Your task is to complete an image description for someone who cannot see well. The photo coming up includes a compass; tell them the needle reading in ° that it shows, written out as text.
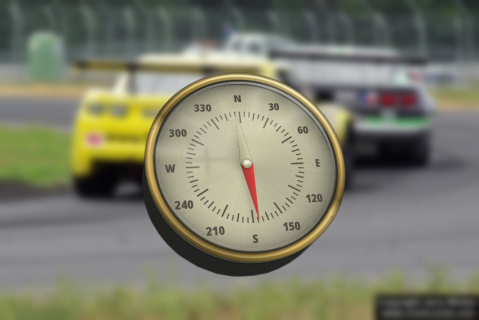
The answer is 175 °
